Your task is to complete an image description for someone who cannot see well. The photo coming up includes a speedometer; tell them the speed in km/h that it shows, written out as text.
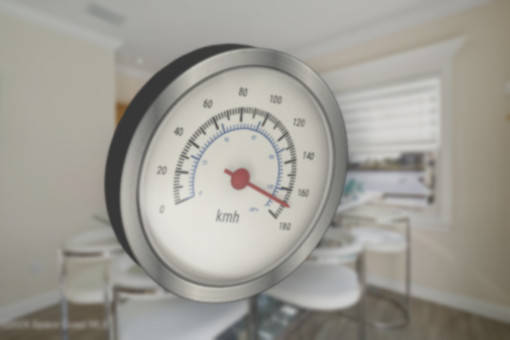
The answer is 170 km/h
